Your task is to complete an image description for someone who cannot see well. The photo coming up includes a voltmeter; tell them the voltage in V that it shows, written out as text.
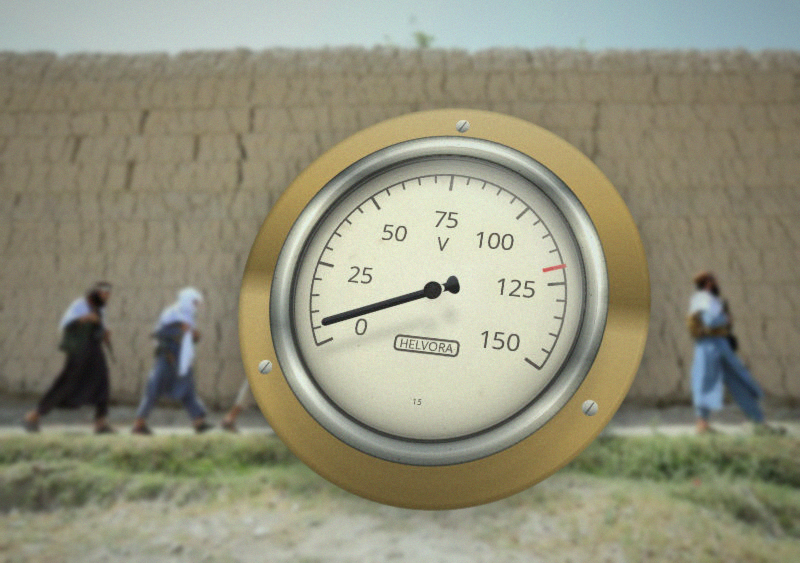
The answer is 5 V
